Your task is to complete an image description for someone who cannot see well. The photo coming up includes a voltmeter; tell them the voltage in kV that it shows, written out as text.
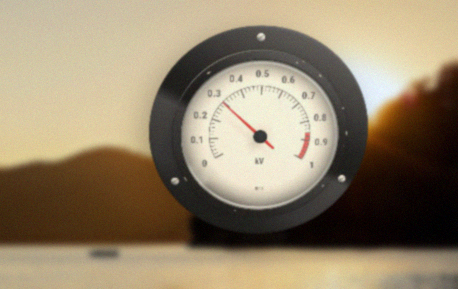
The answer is 0.3 kV
